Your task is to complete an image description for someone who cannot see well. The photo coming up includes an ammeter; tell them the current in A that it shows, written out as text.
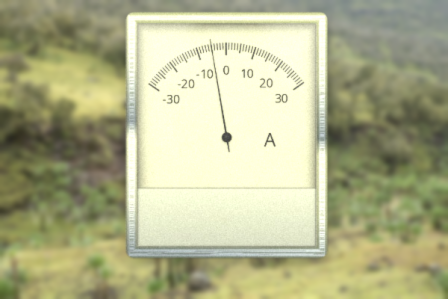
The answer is -5 A
